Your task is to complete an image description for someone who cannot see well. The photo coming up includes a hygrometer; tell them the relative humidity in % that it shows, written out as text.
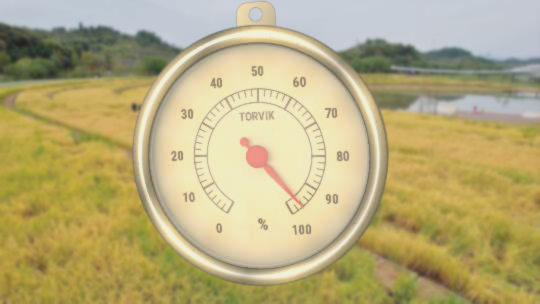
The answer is 96 %
